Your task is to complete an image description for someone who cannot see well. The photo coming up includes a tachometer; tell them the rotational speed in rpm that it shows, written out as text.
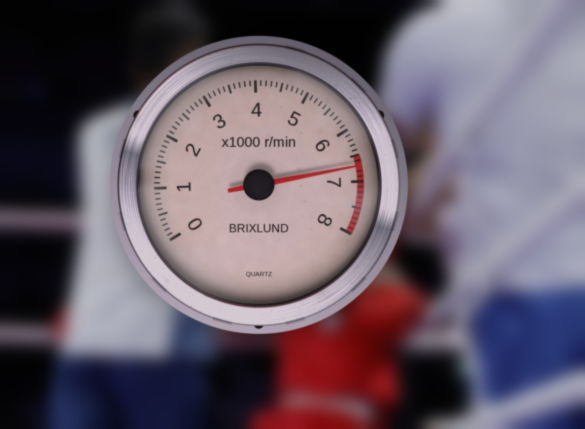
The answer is 6700 rpm
